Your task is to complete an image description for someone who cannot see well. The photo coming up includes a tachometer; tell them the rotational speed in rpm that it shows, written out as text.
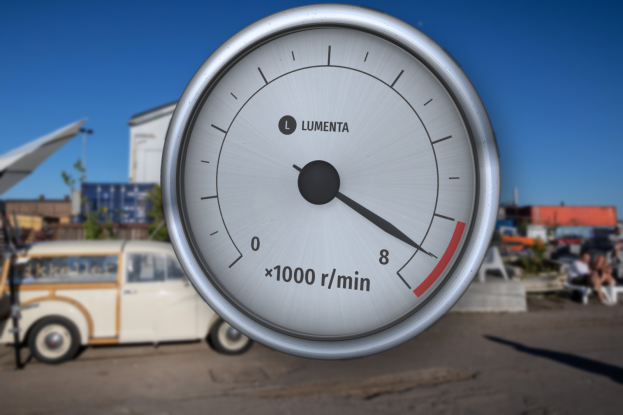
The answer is 7500 rpm
